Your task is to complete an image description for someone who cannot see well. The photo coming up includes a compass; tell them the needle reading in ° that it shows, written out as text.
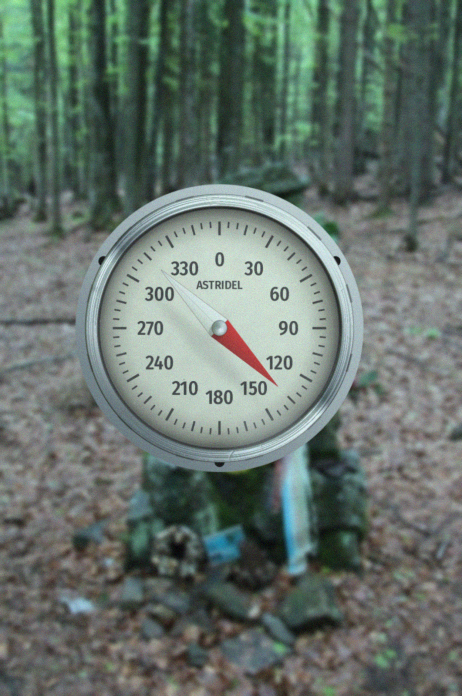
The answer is 135 °
